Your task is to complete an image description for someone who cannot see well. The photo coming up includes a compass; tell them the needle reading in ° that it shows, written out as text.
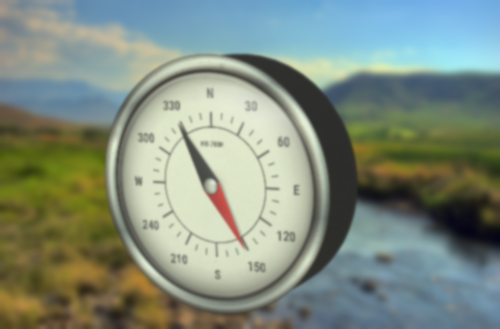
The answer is 150 °
